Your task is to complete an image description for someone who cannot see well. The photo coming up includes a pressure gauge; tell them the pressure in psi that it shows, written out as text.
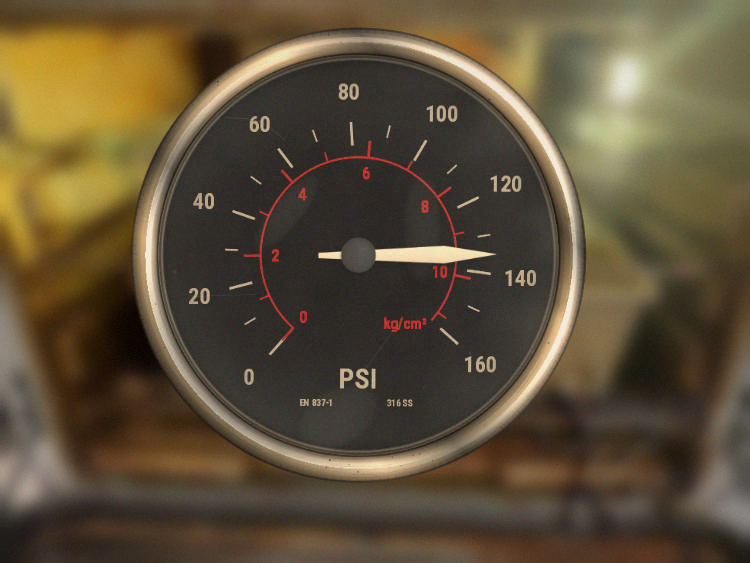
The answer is 135 psi
